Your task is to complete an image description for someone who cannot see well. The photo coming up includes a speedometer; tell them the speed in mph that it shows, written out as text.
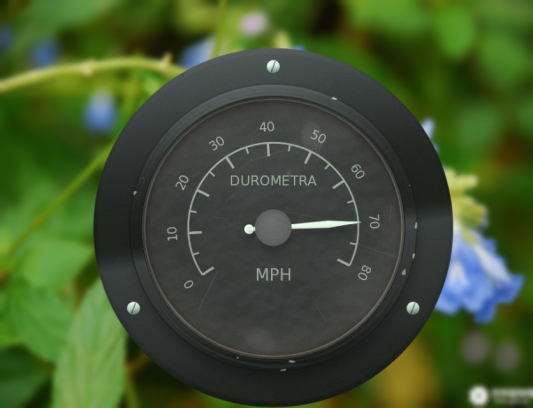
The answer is 70 mph
